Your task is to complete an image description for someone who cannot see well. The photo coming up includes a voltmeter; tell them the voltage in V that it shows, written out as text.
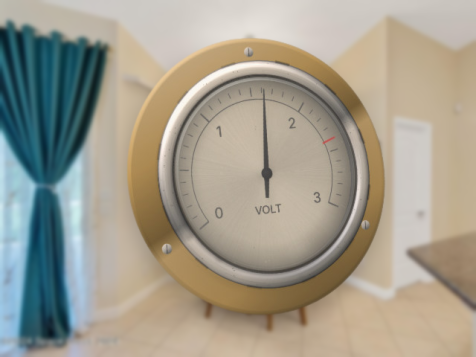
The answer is 1.6 V
